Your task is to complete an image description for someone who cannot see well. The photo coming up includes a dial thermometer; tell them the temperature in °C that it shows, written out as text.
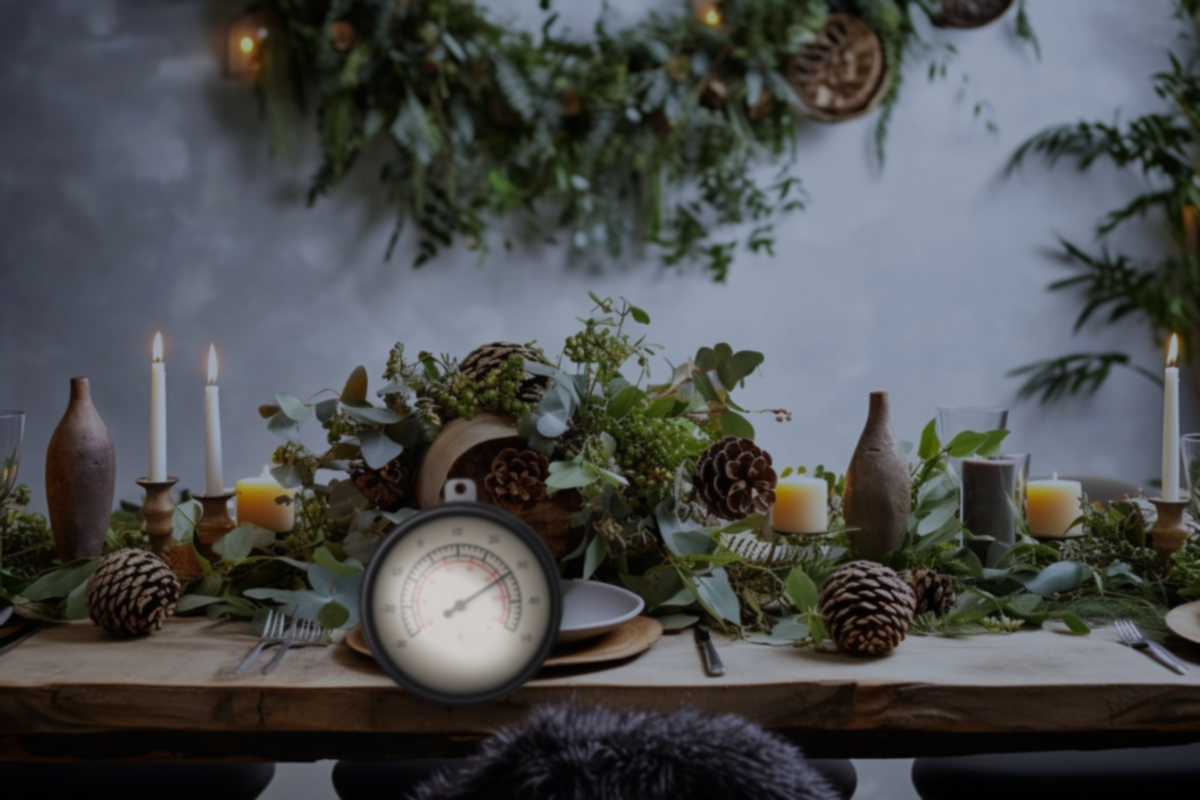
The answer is 30 °C
